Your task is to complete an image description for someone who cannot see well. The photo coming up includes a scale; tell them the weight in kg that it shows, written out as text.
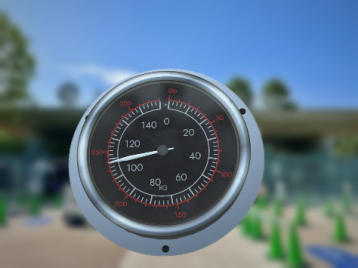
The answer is 108 kg
